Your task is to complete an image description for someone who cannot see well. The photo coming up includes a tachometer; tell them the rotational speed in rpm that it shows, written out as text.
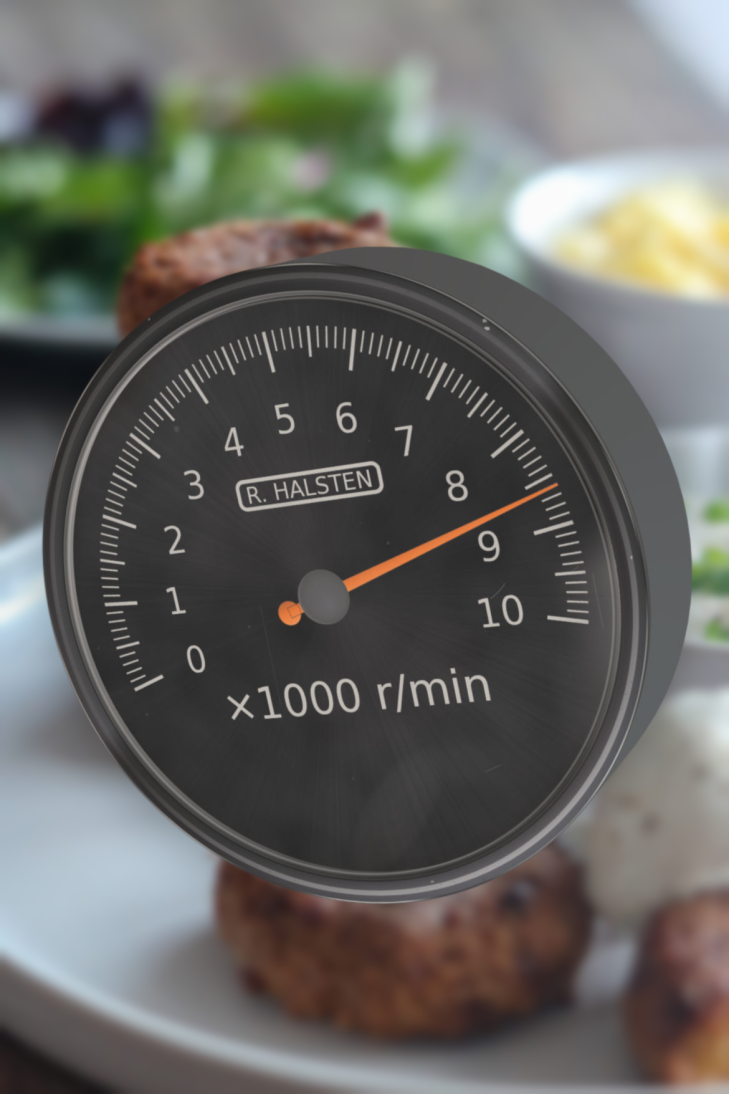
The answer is 8600 rpm
